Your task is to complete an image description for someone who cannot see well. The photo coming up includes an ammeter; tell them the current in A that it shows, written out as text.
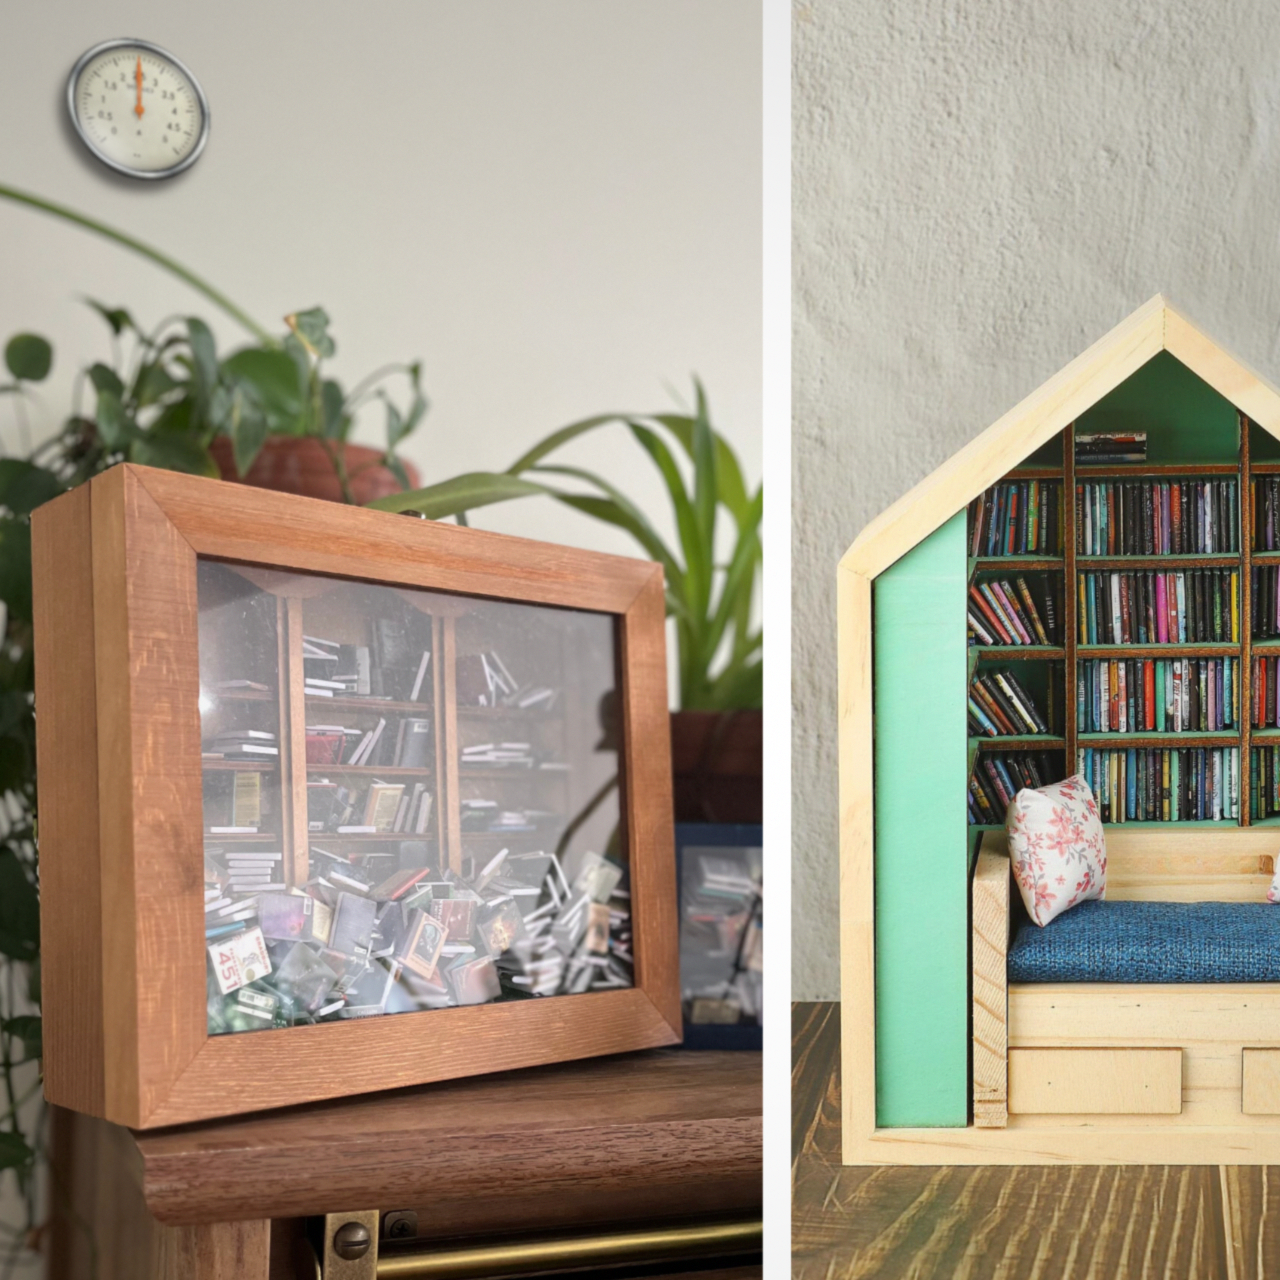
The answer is 2.5 A
